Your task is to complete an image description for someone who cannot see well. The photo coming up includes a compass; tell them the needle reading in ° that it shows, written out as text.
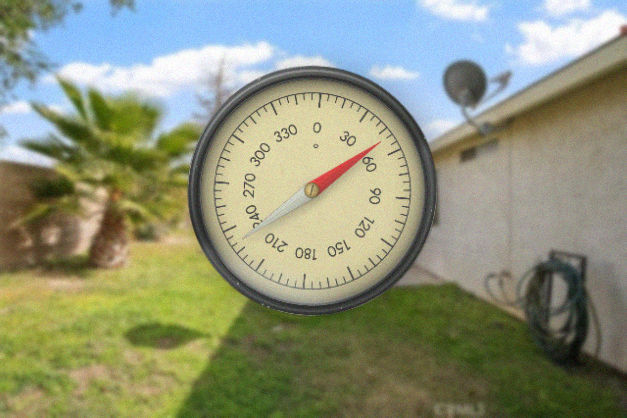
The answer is 50 °
